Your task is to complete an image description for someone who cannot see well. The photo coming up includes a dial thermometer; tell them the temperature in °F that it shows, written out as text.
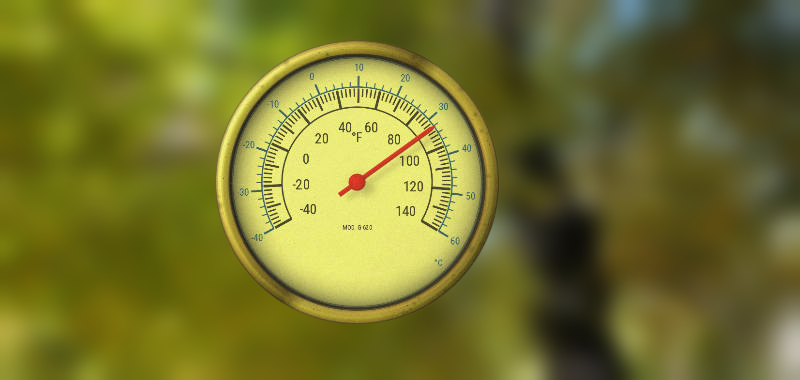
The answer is 90 °F
